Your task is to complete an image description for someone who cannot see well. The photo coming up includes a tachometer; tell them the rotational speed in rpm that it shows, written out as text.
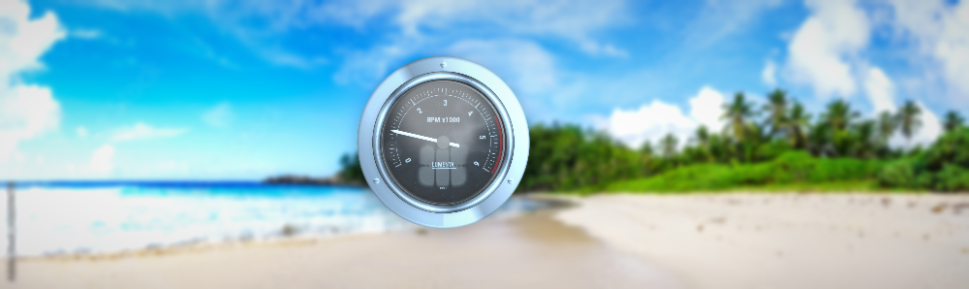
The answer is 1000 rpm
